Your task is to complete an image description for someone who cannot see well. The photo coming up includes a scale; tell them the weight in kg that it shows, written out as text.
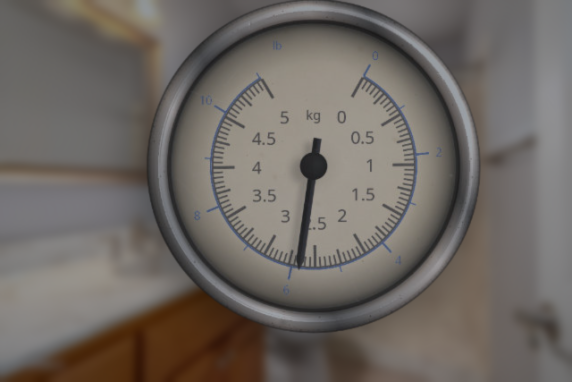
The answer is 2.65 kg
